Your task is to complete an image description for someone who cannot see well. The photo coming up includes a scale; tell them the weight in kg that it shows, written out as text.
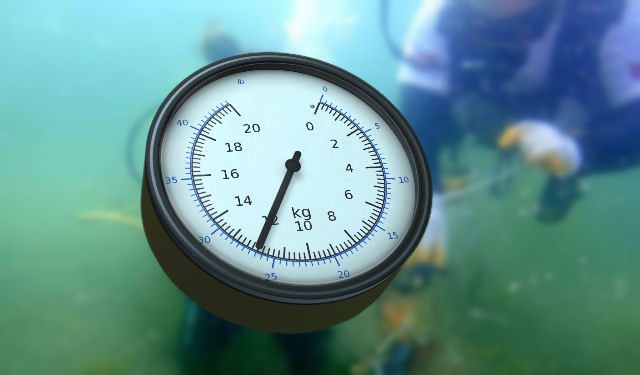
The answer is 12 kg
